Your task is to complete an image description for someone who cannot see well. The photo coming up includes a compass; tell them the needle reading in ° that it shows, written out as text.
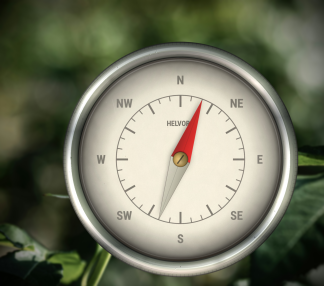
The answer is 20 °
